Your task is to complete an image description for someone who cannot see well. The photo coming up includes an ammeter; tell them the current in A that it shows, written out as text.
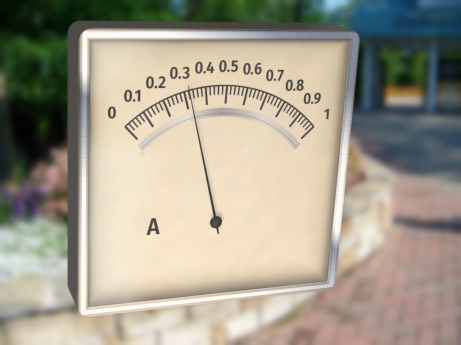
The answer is 0.32 A
